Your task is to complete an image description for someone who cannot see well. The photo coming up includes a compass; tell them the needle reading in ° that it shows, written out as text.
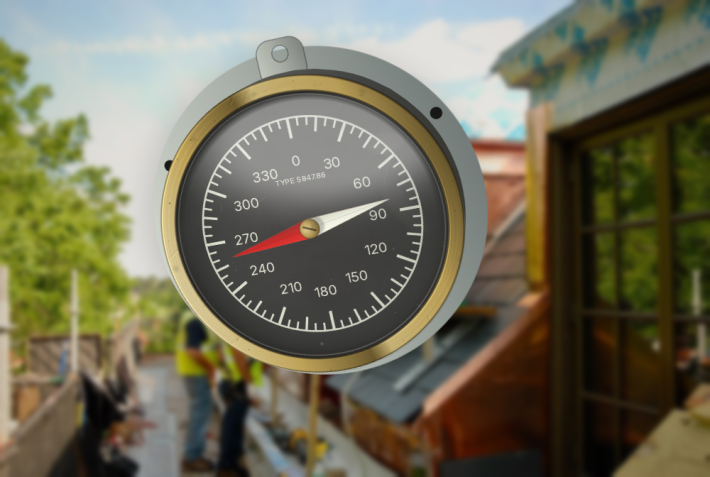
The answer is 260 °
